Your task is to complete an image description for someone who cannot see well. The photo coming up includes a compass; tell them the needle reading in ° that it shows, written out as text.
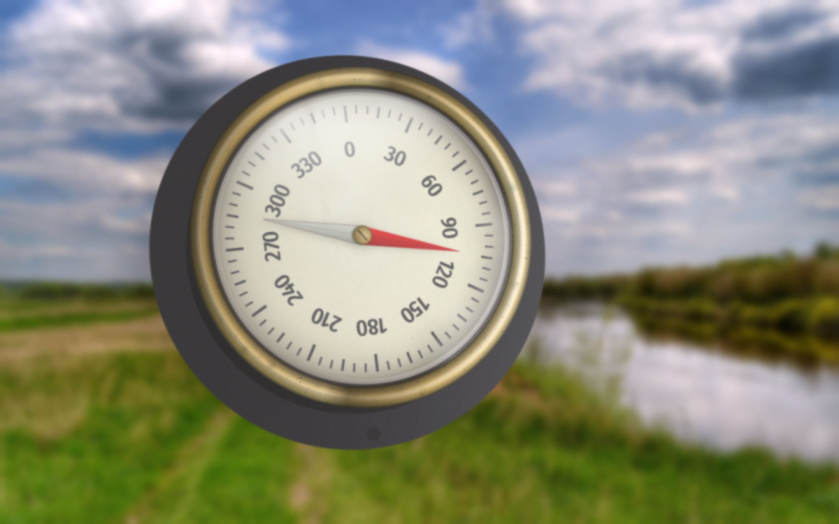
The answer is 105 °
